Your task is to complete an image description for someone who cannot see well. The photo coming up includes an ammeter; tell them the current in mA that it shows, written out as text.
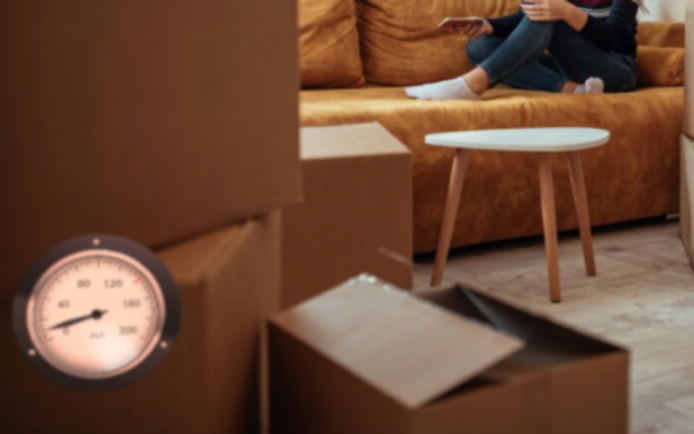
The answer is 10 mA
